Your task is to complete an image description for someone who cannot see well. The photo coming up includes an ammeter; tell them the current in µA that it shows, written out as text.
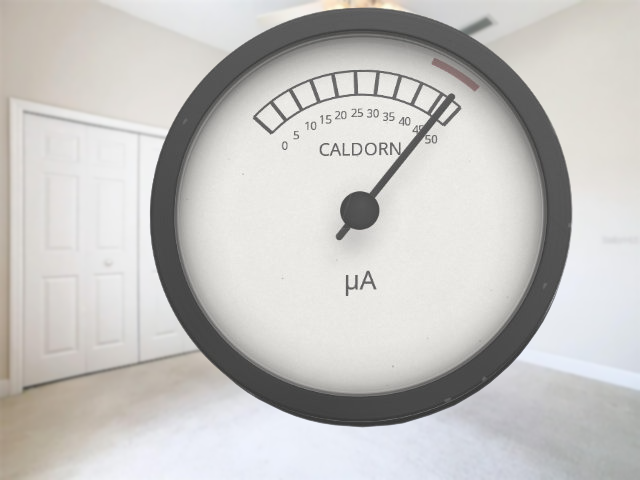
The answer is 47.5 µA
